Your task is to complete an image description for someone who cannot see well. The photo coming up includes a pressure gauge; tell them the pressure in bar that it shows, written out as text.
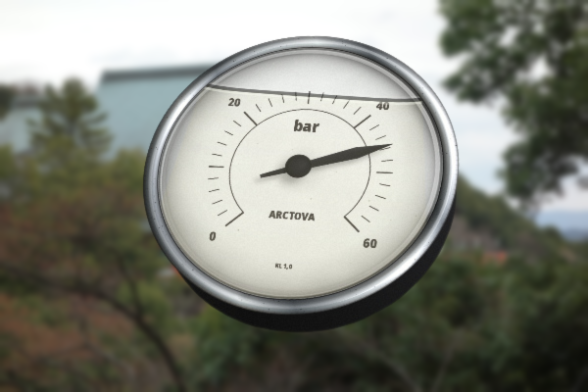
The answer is 46 bar
